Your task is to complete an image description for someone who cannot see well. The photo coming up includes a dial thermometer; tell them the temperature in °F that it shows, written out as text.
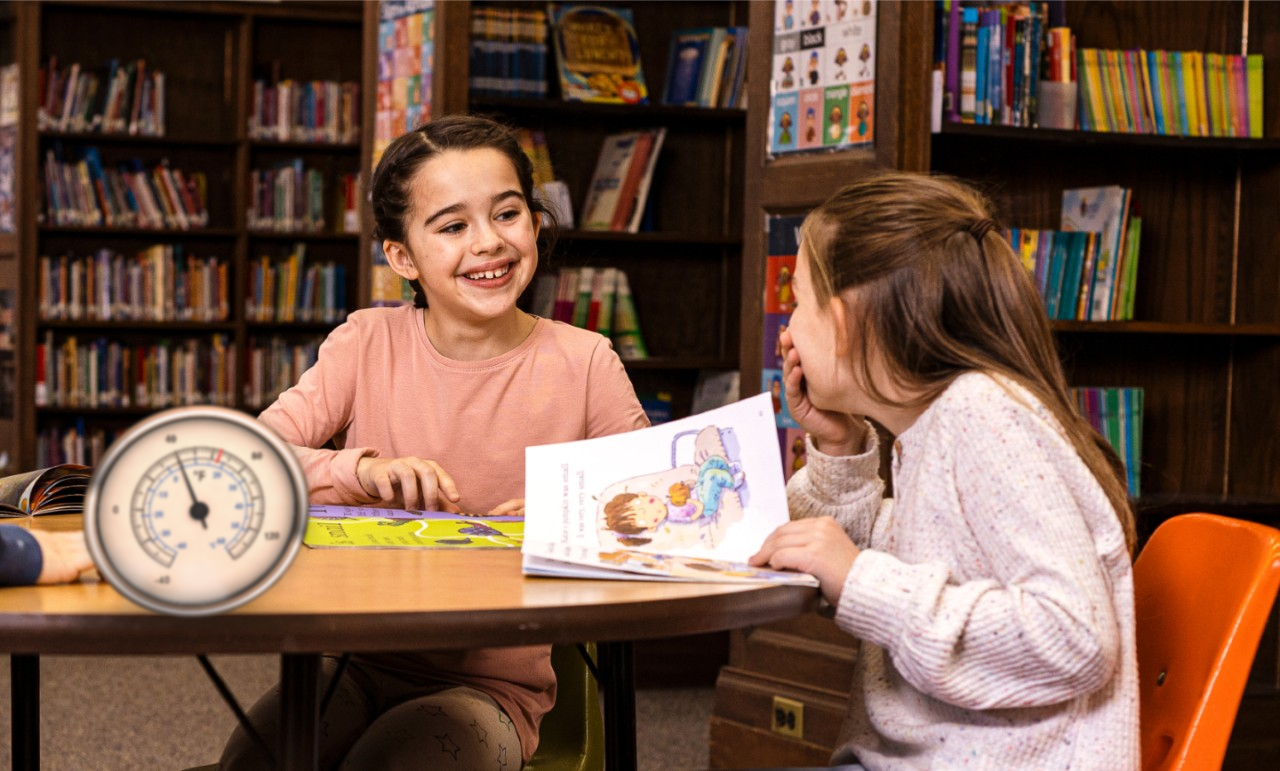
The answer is 40 °F
